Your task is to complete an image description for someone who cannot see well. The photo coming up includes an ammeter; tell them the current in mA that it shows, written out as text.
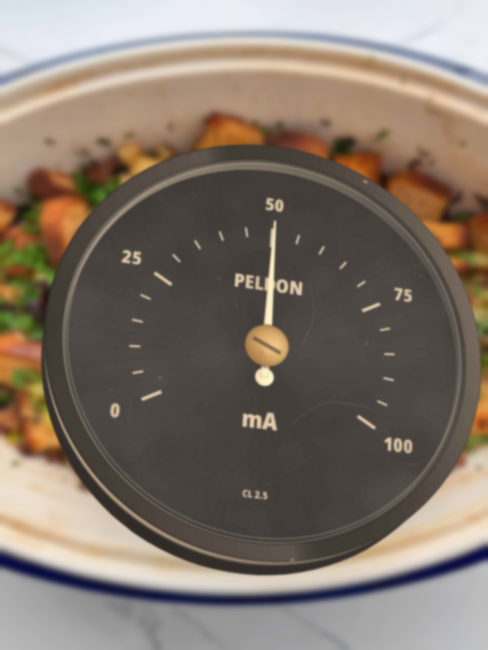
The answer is 50 mA
